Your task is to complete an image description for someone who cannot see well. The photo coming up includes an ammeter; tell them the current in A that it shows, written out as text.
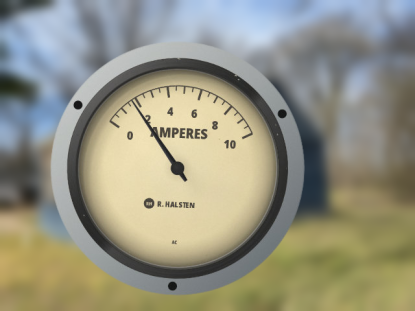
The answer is 1.75 A
